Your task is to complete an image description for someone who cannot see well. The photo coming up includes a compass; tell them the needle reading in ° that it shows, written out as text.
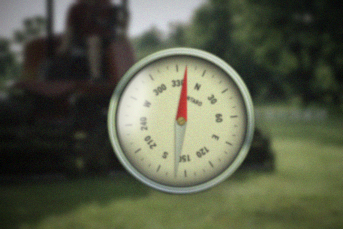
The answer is 340 °
